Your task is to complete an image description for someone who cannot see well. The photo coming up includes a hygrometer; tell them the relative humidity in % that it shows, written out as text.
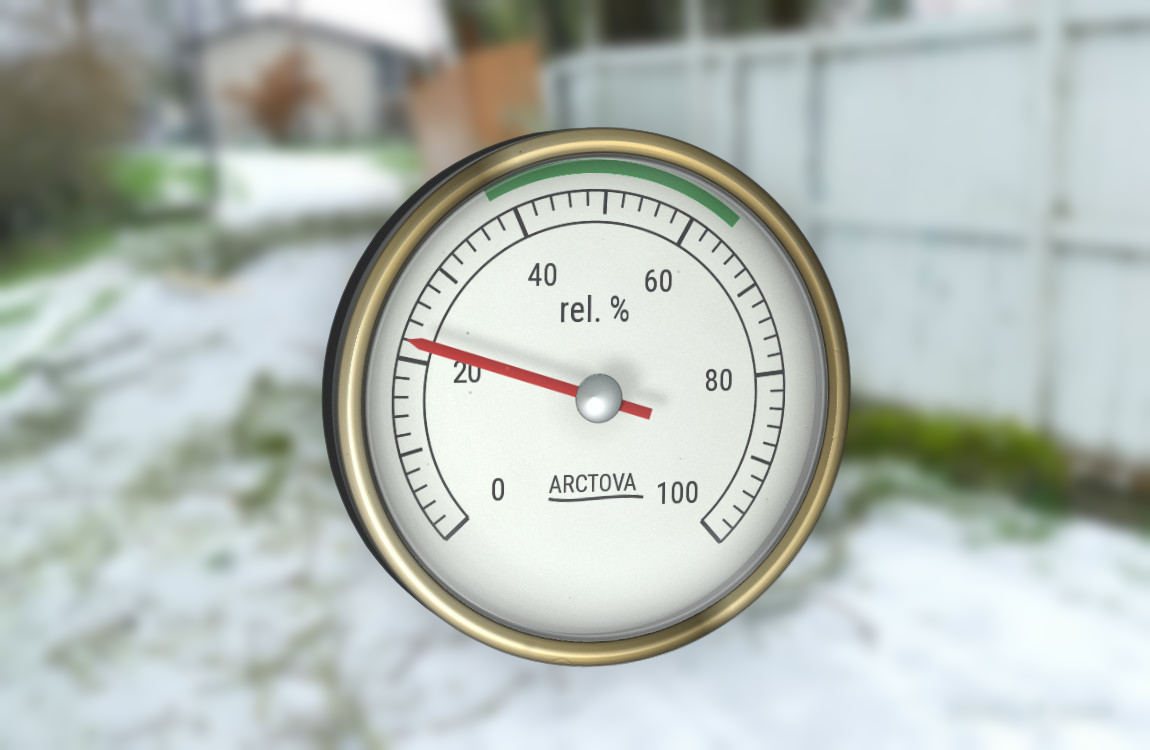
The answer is 22 %
